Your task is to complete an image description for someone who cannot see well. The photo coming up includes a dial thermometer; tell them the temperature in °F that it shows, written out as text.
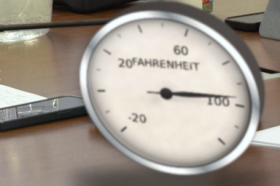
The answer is 95 °F
